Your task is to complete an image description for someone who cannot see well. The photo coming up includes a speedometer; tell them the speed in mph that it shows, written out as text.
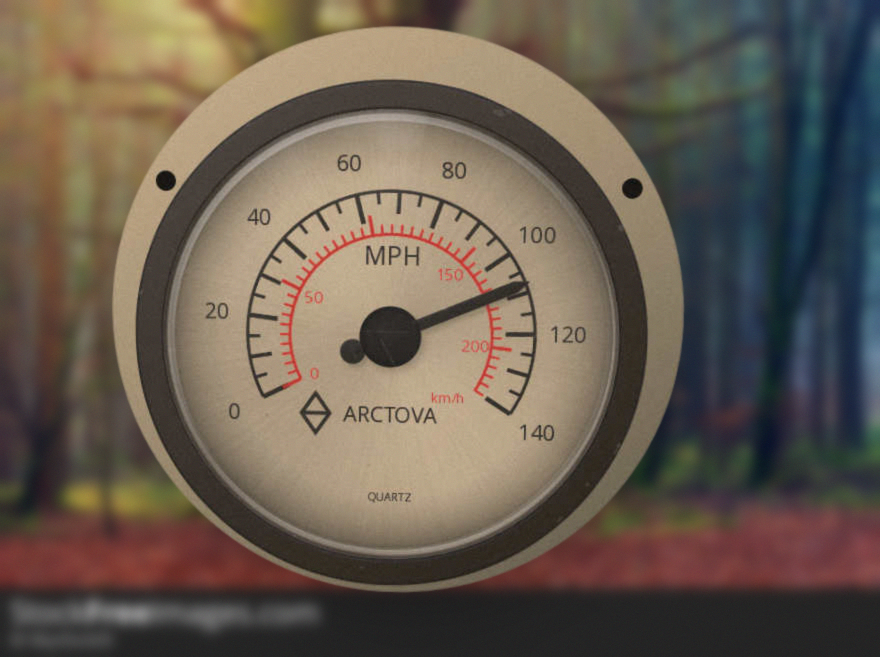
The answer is 107.5 mph
